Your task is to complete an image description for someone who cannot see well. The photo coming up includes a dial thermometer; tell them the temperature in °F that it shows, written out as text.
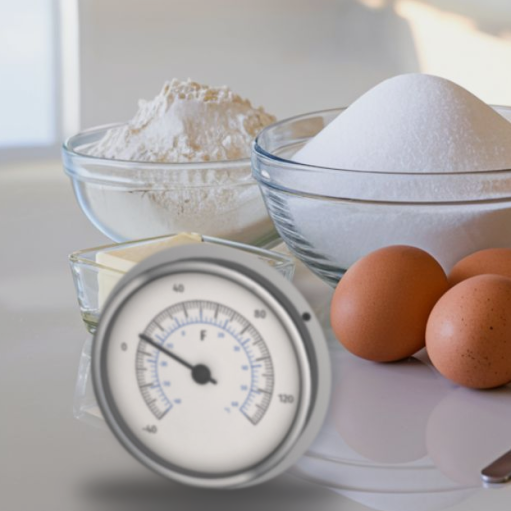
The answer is 10 °F
